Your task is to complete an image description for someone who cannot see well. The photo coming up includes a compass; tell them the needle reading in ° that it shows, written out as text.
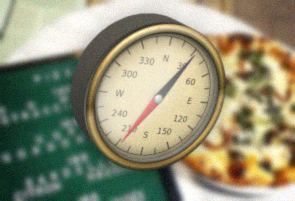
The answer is 210 °
